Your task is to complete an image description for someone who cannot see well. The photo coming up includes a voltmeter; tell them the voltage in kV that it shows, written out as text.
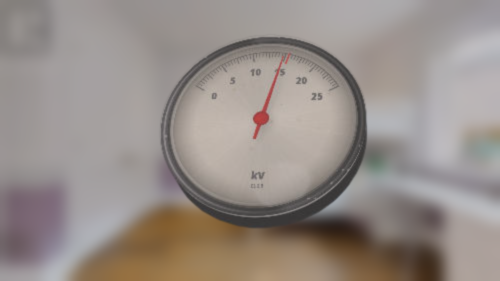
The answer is 15 kV
